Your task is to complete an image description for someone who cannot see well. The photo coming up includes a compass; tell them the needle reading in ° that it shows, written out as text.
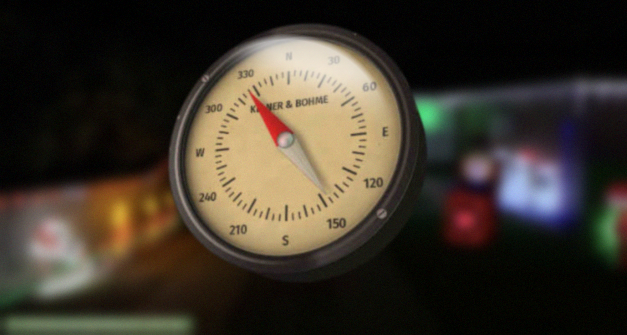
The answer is 325 °
